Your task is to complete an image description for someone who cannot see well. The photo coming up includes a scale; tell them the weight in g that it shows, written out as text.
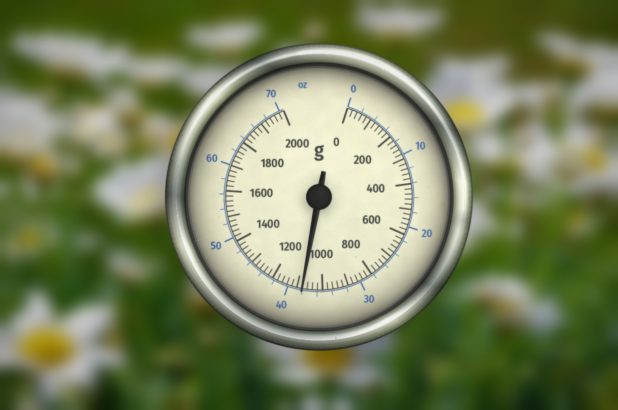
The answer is 1080 g
